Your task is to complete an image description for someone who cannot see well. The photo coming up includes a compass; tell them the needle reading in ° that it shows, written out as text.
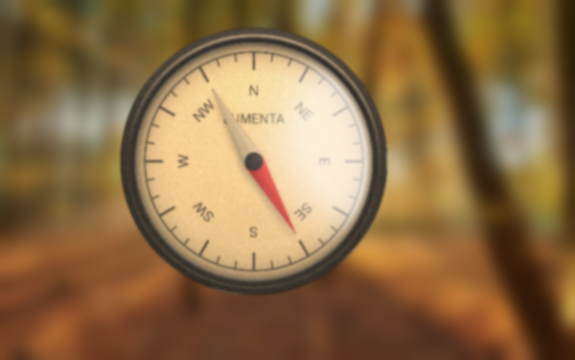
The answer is 150 °
